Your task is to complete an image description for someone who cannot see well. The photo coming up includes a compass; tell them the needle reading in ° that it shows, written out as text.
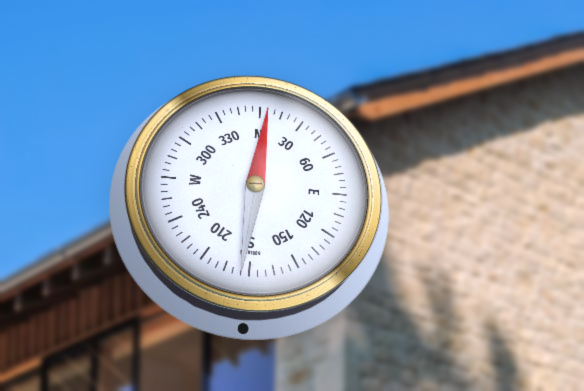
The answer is 5 °
